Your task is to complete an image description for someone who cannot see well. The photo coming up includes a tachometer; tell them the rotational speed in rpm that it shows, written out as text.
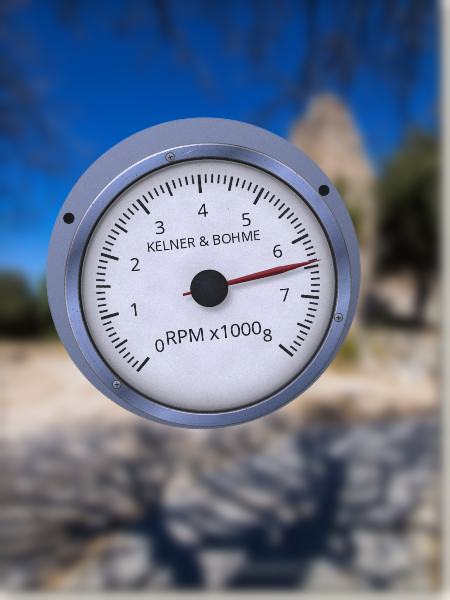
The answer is 6400 rpm
